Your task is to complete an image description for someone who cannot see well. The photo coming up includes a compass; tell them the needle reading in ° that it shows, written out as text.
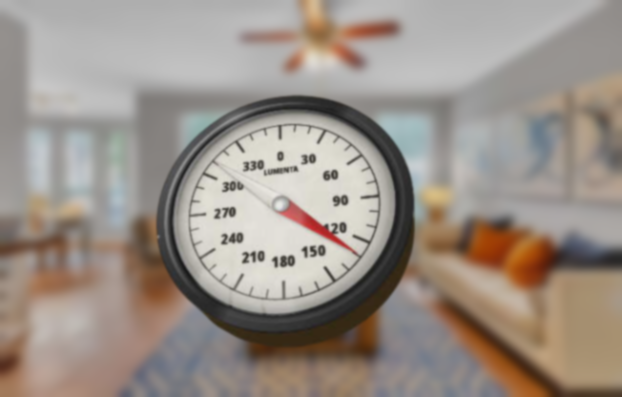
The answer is 130 °
